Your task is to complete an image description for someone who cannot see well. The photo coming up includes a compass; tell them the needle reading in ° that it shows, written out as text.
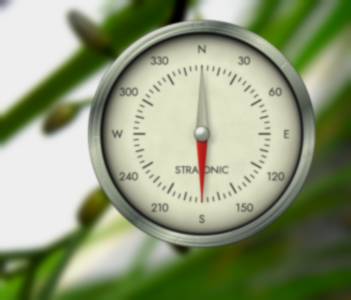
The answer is 180 °
